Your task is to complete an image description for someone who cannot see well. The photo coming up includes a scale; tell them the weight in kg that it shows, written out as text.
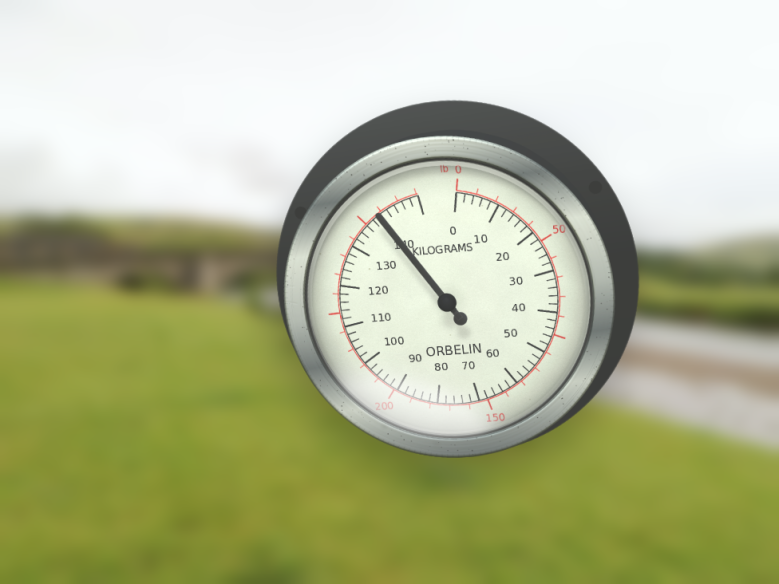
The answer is 140 kg
